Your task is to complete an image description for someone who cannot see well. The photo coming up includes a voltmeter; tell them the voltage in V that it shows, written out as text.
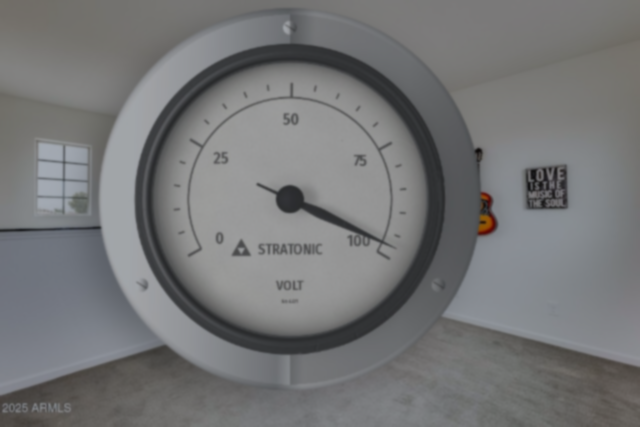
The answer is 97.5 V
